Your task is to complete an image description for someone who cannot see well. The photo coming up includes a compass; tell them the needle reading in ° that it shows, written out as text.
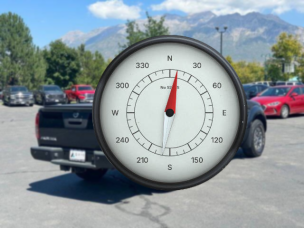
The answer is 10 °
